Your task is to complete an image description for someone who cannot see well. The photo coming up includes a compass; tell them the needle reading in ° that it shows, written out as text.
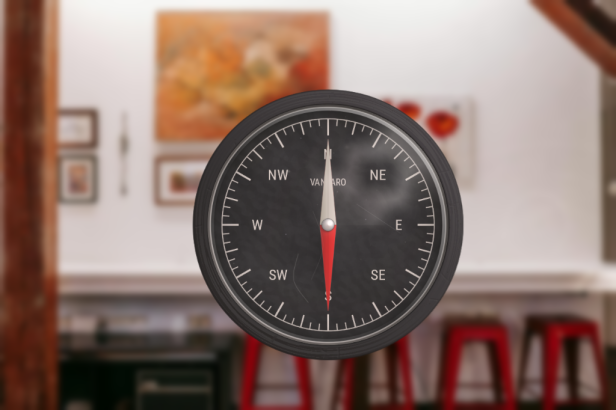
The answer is 180 °
